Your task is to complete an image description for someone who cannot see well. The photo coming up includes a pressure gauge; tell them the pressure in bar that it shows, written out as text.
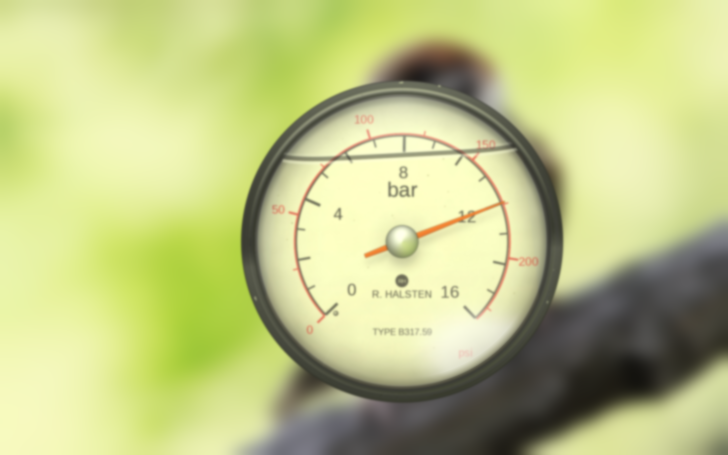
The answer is 12 bar
